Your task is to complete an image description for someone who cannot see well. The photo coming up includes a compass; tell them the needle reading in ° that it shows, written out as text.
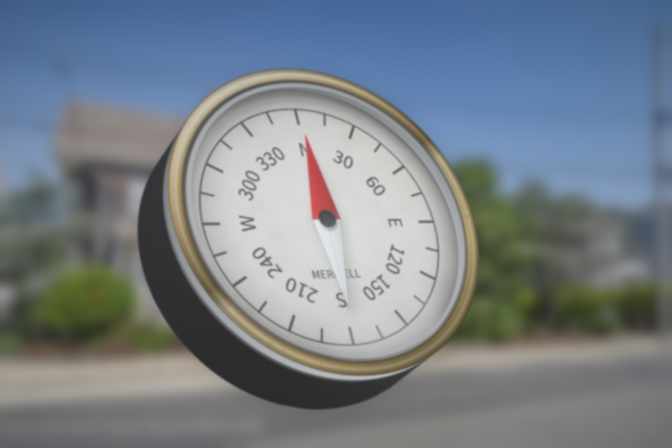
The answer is 0 °
